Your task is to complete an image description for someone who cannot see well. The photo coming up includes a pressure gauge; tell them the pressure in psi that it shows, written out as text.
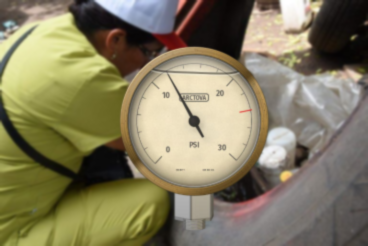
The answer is 12 psi
